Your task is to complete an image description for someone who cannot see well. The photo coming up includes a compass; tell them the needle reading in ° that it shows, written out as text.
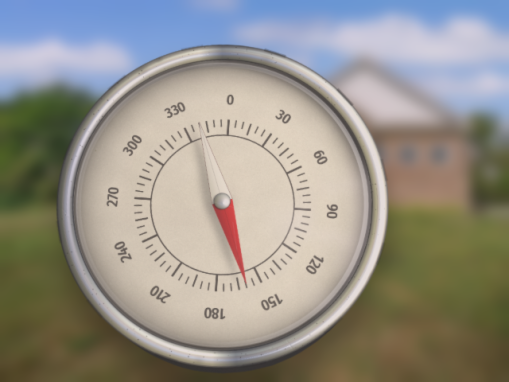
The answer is 160 °
